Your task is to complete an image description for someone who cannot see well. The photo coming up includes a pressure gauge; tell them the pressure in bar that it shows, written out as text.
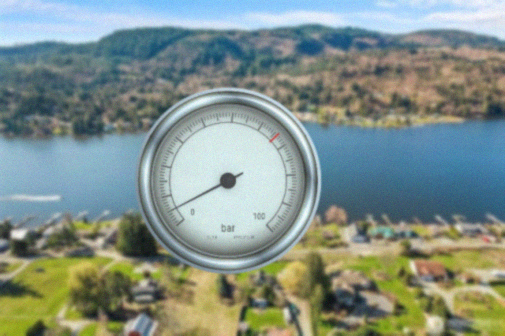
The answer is 5 bar
